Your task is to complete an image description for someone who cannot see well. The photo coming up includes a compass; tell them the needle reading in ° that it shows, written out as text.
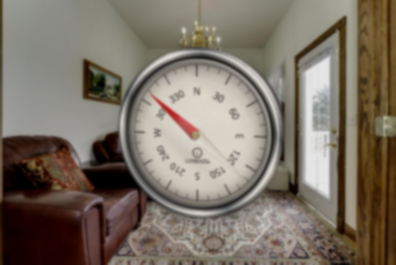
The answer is 310 °
